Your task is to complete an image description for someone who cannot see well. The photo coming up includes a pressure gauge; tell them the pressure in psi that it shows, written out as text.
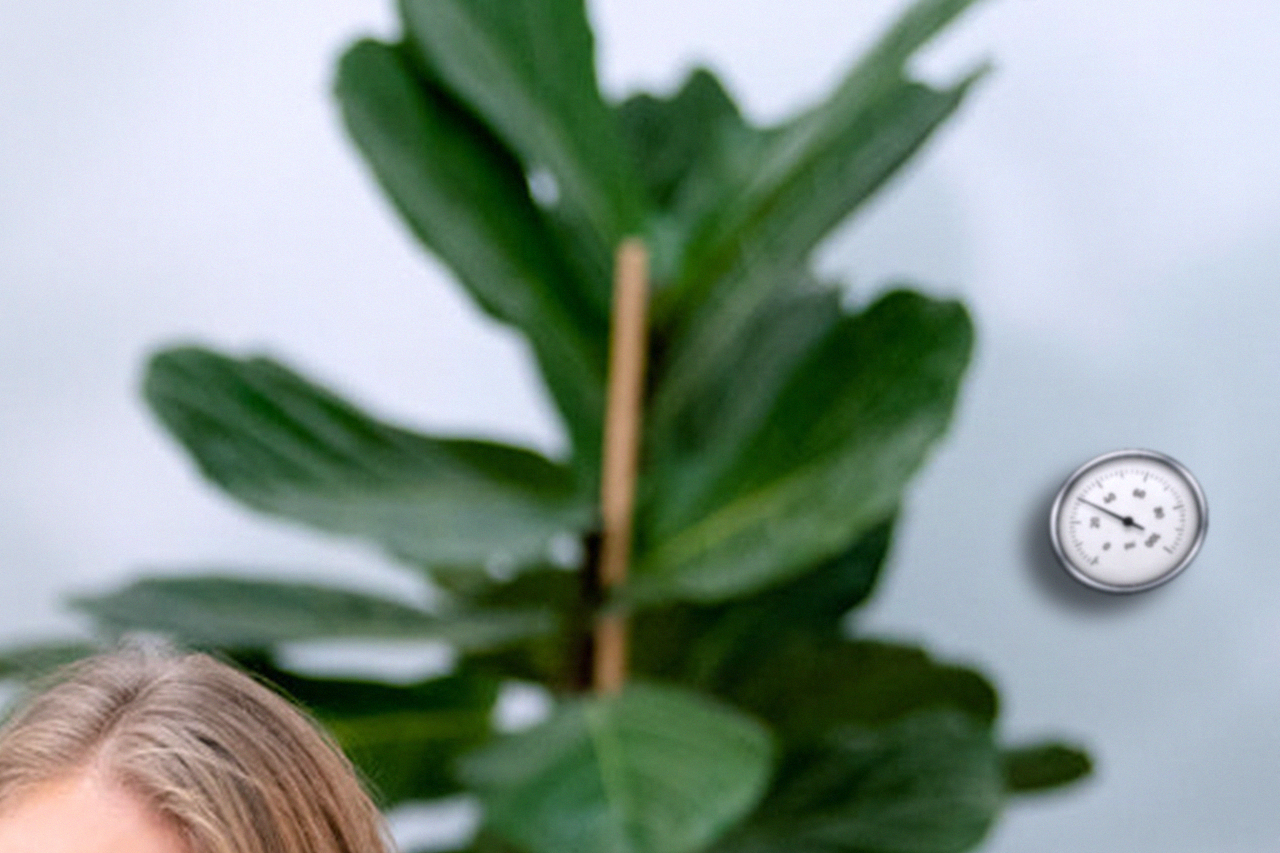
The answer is 30 psi
